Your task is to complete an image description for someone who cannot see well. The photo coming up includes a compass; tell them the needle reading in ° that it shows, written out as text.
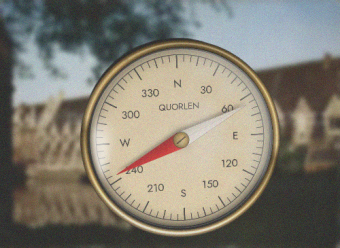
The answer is 245 °
